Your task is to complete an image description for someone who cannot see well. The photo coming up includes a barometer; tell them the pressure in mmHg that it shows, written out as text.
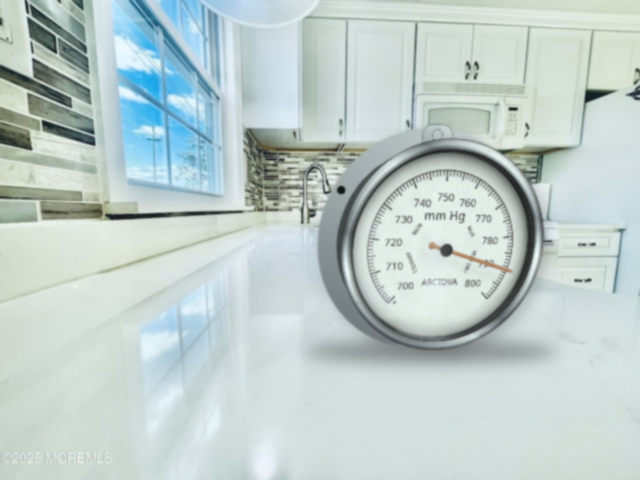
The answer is 790 mmHg
